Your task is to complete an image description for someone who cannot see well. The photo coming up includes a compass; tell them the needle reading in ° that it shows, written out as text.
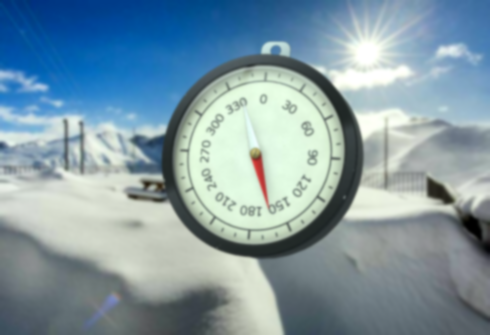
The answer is 160 °
